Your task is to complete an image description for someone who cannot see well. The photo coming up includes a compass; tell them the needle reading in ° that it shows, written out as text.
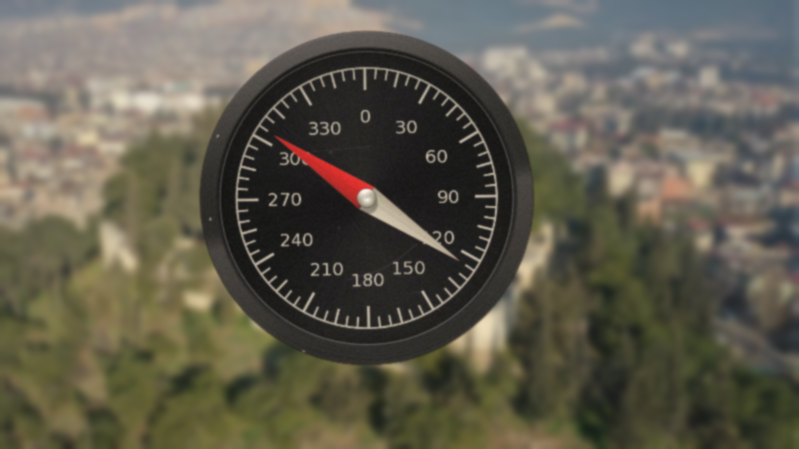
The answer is 305 °
